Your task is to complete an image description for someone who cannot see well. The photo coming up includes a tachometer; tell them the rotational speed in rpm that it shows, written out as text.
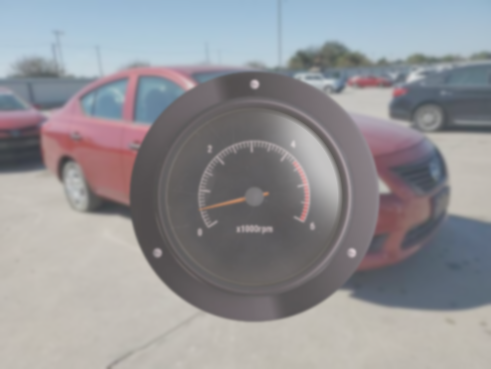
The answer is 500 rpm
